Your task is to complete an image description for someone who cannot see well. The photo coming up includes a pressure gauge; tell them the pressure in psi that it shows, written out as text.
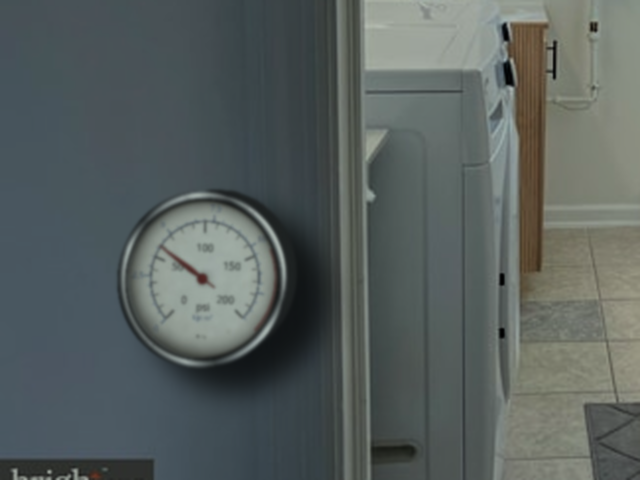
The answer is 60 psi
